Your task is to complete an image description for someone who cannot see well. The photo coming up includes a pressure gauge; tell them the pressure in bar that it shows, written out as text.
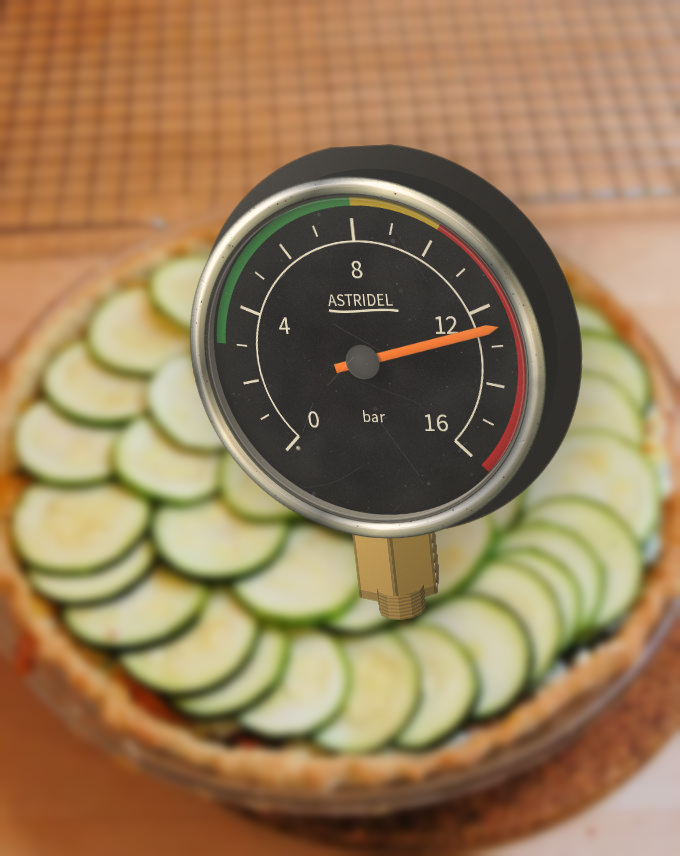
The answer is 12.5 bar
